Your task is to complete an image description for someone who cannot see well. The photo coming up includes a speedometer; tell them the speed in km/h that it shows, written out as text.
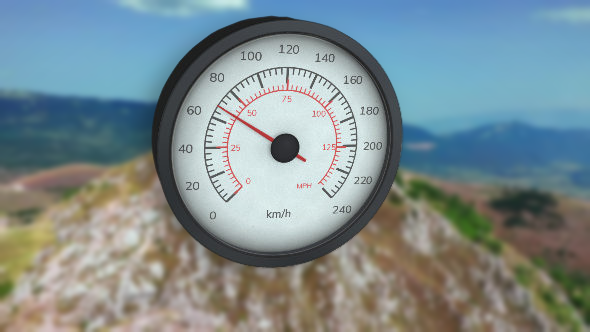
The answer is 68 km/h
